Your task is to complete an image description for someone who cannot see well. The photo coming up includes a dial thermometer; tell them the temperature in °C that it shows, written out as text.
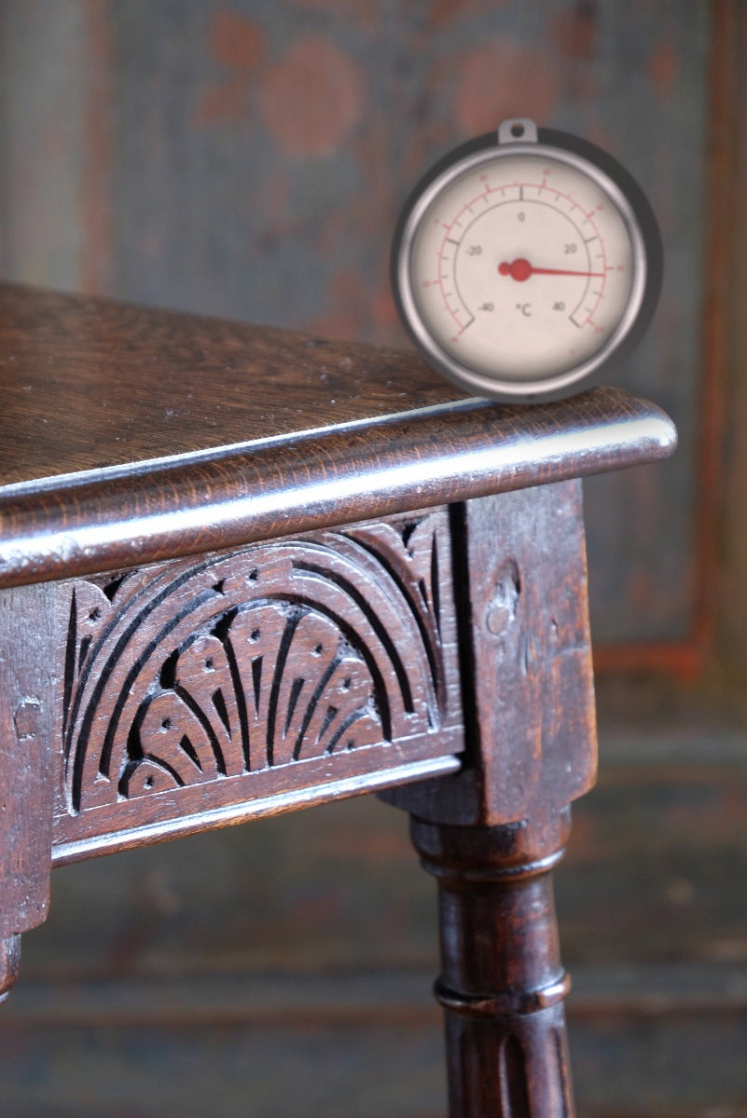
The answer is 28 °C
